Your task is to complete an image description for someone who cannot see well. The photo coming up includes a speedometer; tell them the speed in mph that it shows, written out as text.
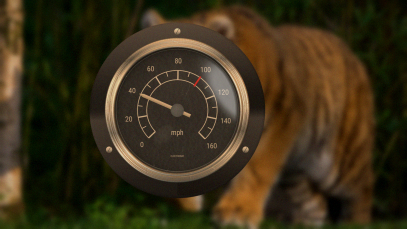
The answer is 40 mph
